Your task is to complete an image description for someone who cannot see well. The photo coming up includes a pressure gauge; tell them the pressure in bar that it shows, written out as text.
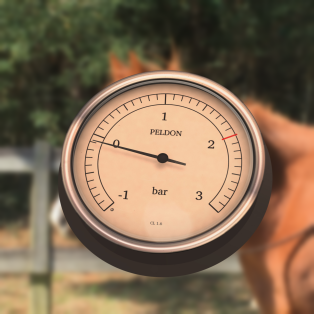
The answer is -0.1 bar
